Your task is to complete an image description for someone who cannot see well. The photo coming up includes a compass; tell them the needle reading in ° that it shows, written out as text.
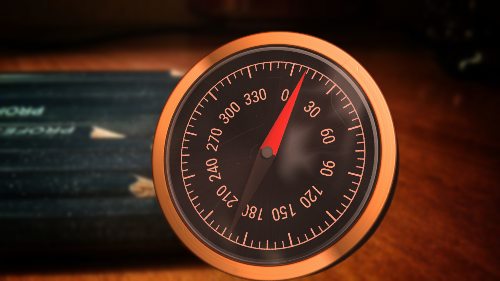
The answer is 10 °
